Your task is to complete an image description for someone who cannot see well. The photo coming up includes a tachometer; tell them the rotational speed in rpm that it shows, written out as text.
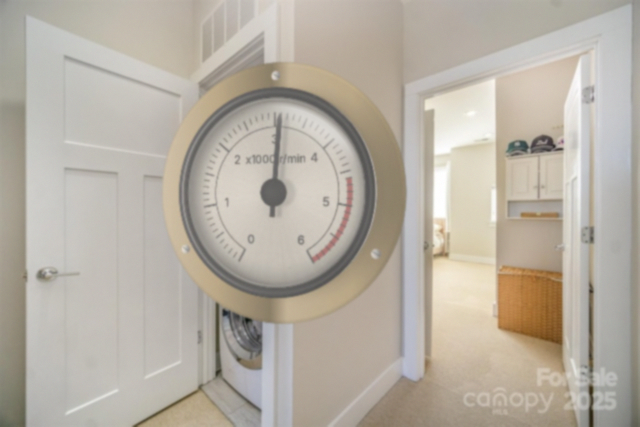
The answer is 3100 rpm
